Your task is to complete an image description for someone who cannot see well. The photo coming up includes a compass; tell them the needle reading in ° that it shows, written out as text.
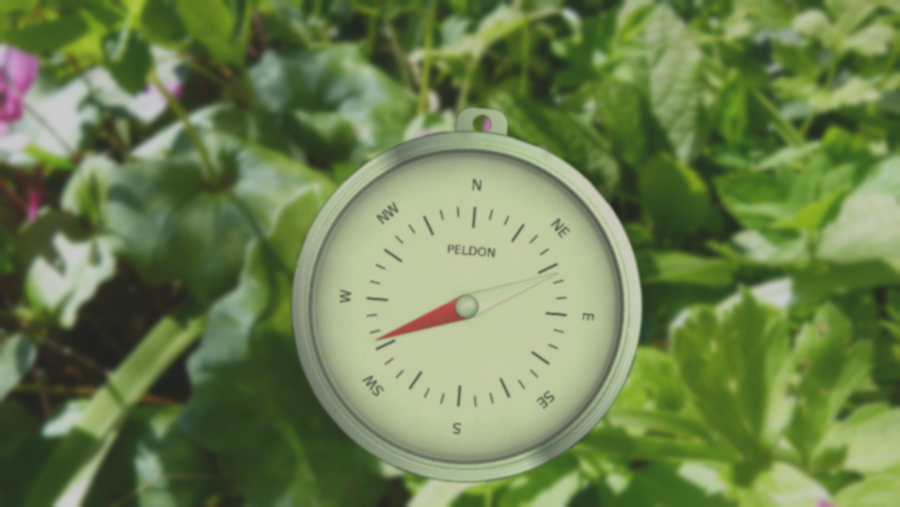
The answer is 245 °
